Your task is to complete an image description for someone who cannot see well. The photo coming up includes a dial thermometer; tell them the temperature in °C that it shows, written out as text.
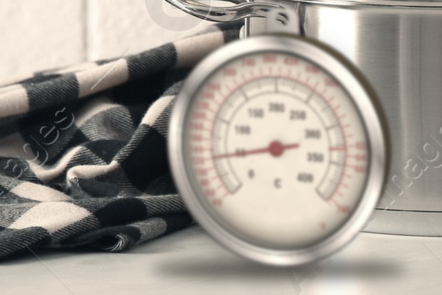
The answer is 50 °C
